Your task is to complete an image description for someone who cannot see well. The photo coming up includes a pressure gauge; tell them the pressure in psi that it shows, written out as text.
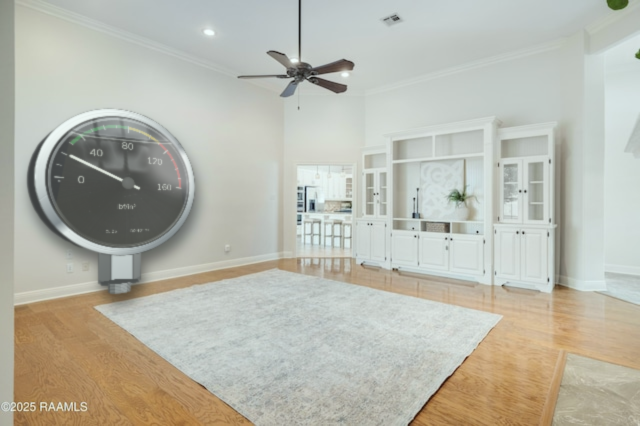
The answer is 20 psi
